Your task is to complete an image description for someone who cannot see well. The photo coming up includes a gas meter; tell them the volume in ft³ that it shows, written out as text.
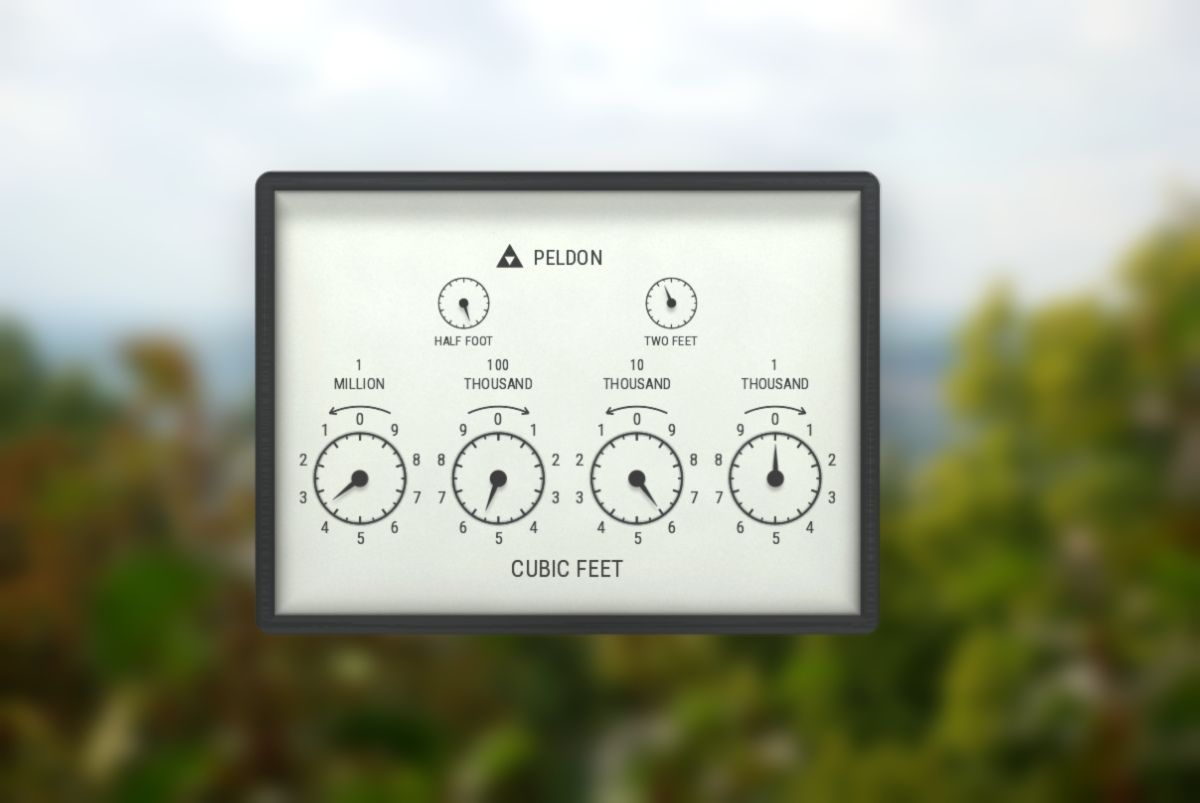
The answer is 356000 ft³
